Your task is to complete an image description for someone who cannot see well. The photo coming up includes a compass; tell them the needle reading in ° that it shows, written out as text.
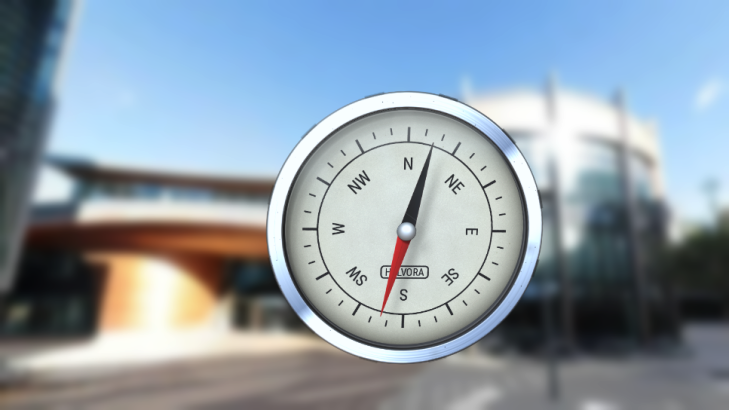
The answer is 195 °
